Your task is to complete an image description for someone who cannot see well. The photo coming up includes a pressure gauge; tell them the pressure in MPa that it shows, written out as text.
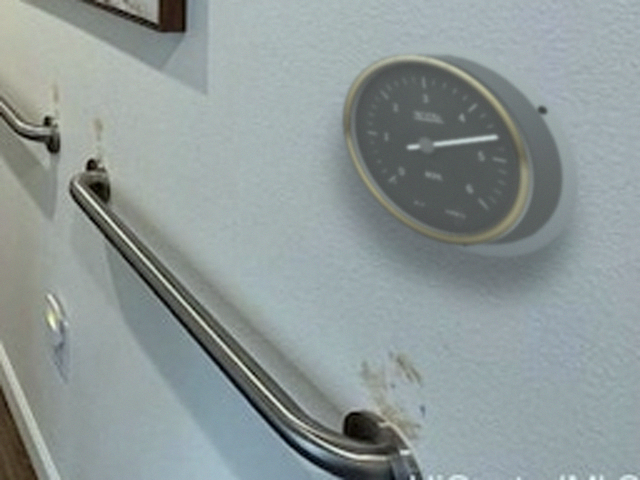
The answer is 4.6 MPa
